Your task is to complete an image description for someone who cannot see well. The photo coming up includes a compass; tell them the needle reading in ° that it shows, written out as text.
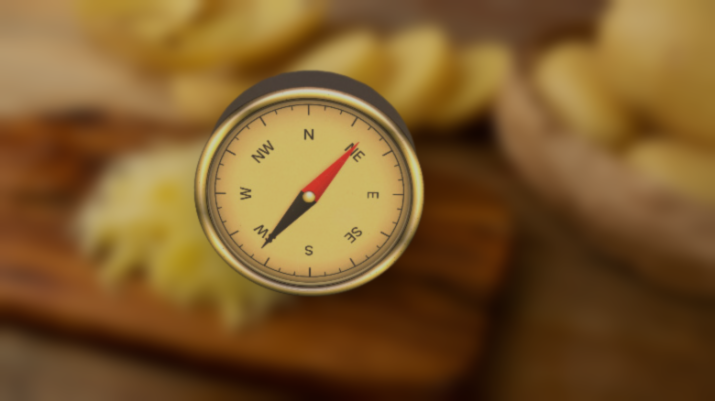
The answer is 40 °
